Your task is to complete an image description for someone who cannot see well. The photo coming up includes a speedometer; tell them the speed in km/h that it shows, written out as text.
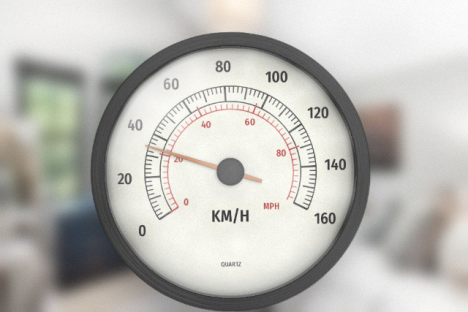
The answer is 34 km/h
